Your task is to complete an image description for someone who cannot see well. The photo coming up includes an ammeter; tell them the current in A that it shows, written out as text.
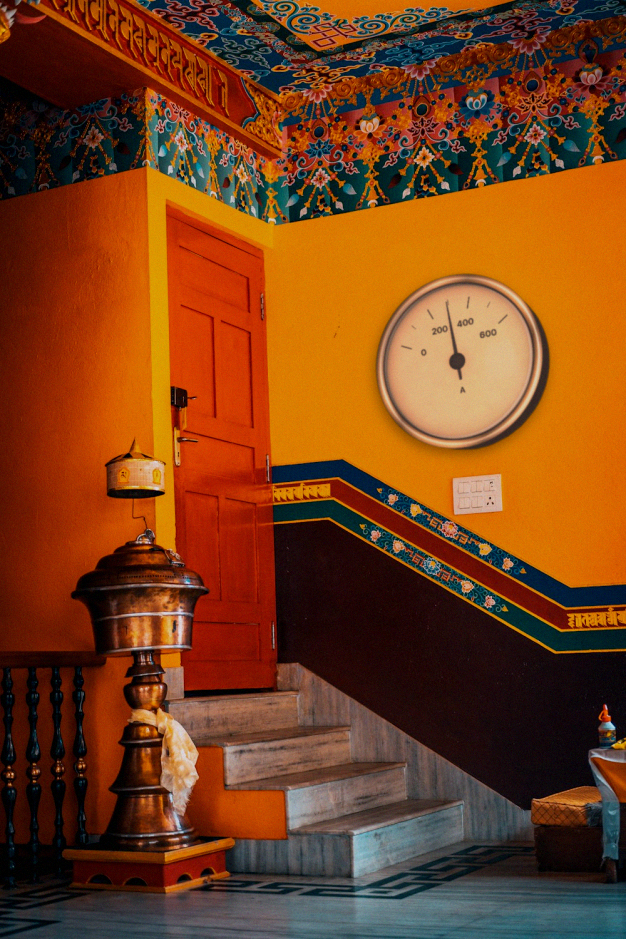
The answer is 300 A
